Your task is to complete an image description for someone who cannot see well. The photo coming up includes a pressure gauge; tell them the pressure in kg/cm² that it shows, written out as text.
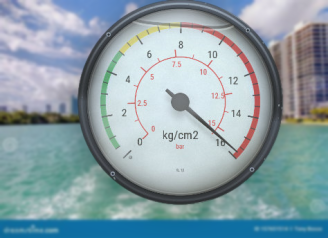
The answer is 15.75 kg/cm²
